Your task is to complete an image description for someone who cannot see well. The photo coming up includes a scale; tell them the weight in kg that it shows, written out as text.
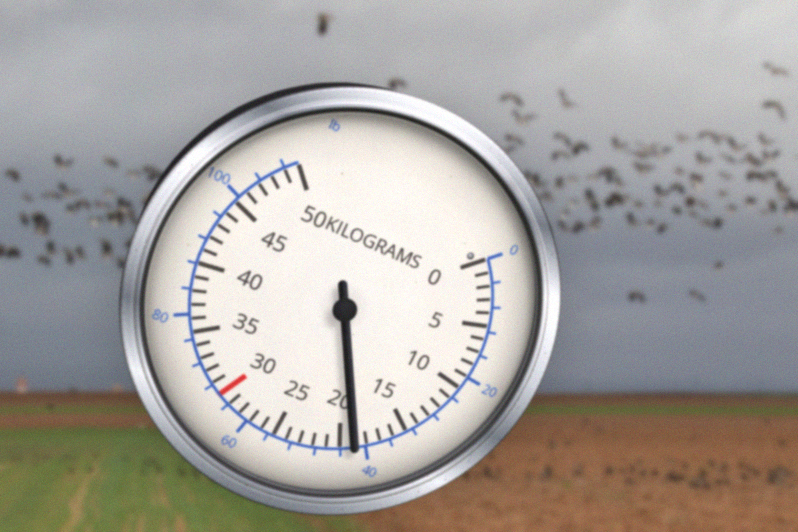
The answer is 19 kg
